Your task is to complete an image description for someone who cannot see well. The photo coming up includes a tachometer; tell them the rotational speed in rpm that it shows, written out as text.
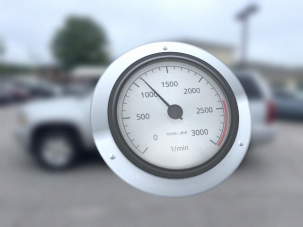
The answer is 1100 rpm
